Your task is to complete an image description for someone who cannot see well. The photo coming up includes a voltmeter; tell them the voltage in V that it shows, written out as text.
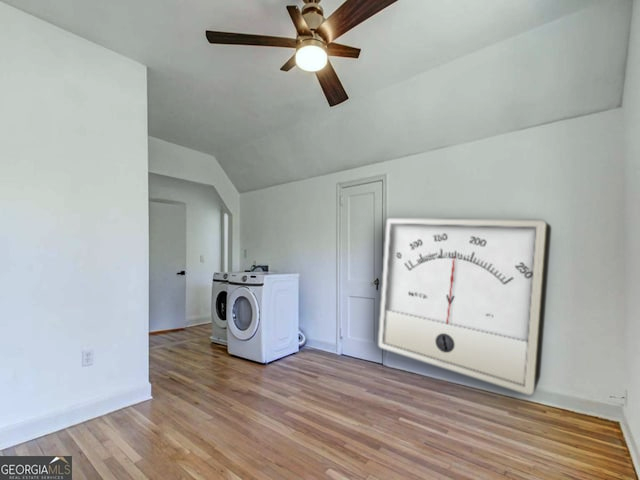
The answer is 175 V
